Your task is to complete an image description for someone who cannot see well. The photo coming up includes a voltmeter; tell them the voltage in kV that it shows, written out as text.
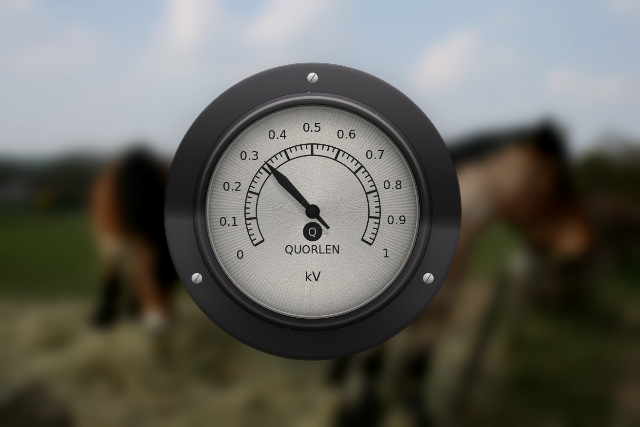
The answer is 0.32 kV
